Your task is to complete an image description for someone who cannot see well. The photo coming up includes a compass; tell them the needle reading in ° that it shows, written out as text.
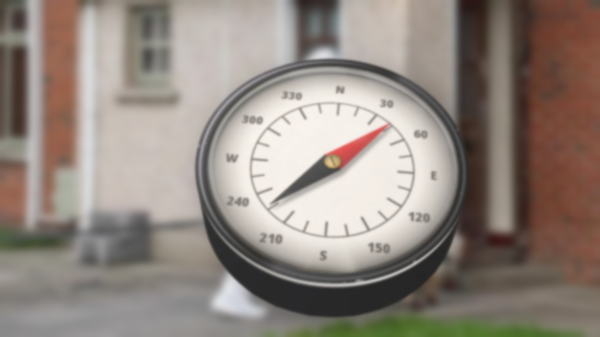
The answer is 45 °
